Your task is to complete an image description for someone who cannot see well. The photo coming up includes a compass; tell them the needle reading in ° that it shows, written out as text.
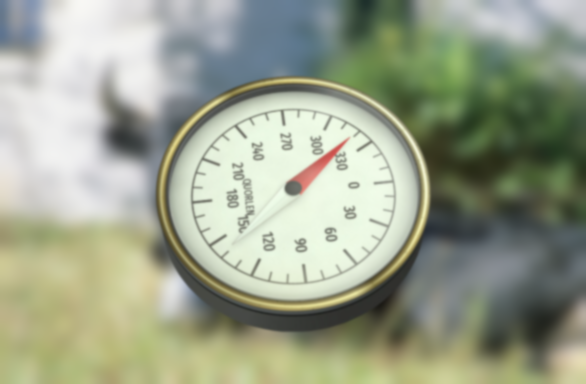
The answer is 320 °
